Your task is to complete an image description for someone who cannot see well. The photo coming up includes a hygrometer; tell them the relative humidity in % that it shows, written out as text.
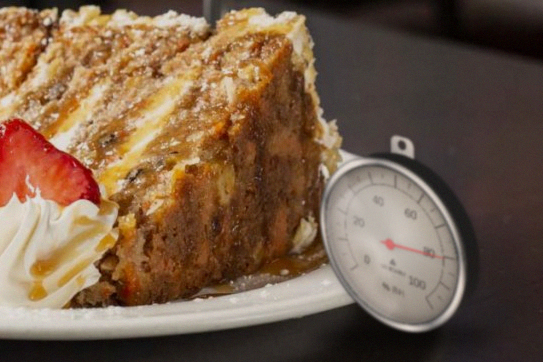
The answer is 80 %
